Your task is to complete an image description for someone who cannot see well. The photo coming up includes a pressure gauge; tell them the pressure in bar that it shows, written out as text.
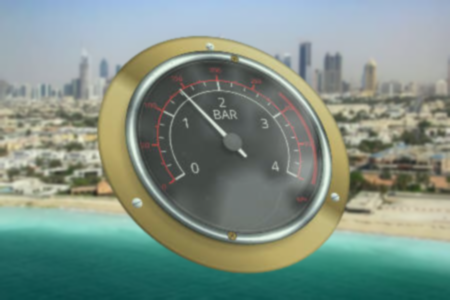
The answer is 1.4 bar
